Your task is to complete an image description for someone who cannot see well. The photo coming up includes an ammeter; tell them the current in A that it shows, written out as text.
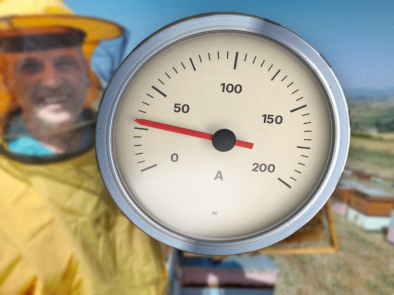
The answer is 30 A
